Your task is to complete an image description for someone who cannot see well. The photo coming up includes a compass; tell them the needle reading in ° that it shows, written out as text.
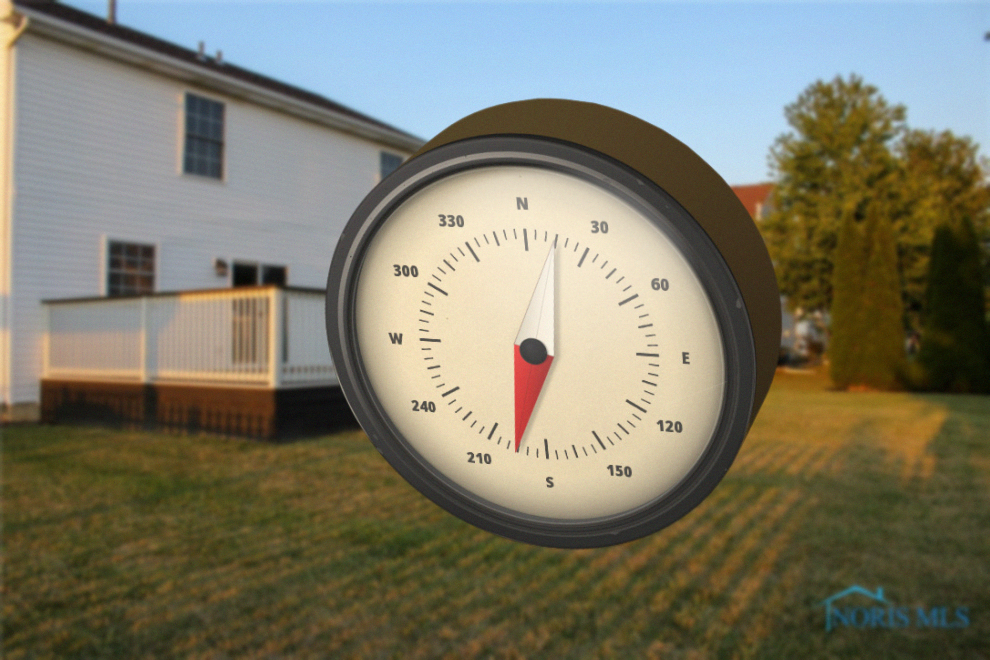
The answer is 195 °
